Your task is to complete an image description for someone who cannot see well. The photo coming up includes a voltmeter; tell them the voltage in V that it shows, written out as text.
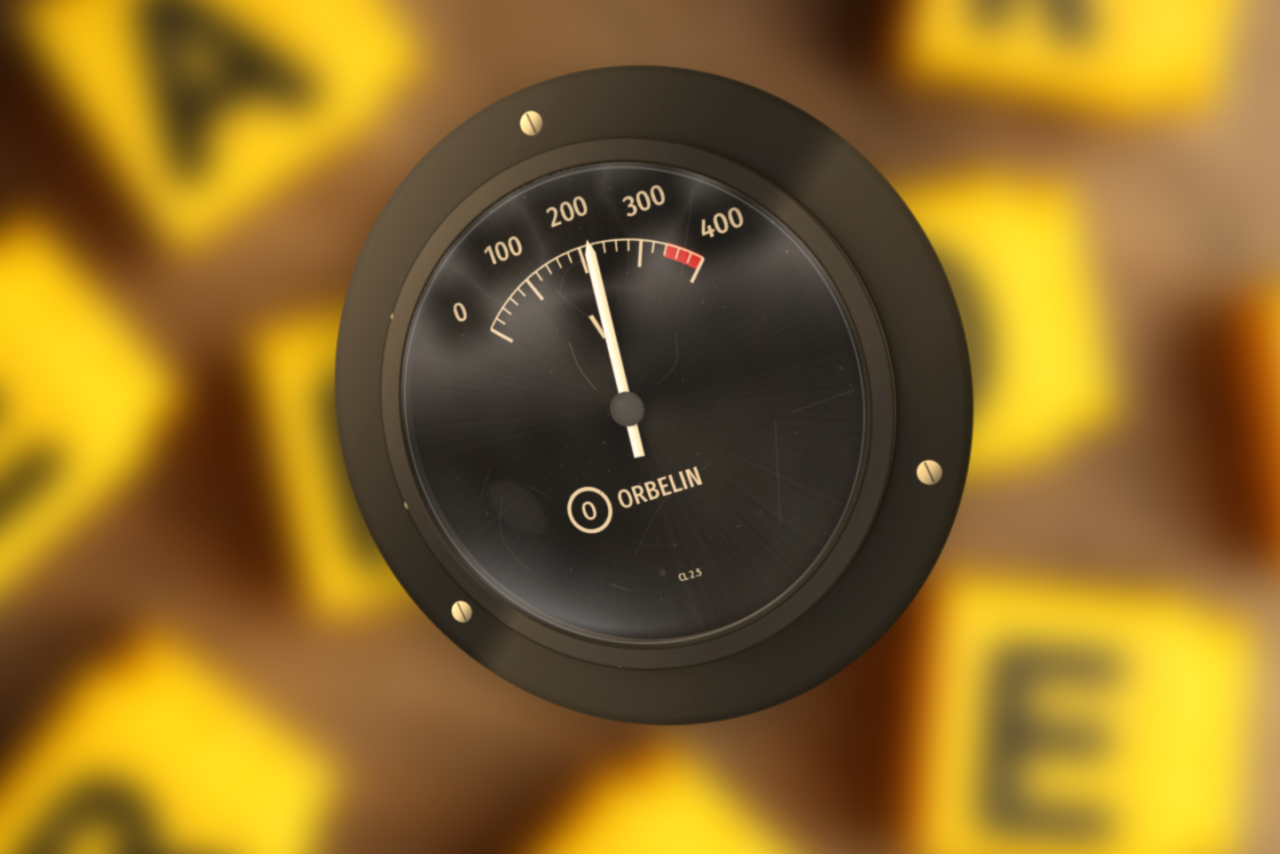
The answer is 220 V
